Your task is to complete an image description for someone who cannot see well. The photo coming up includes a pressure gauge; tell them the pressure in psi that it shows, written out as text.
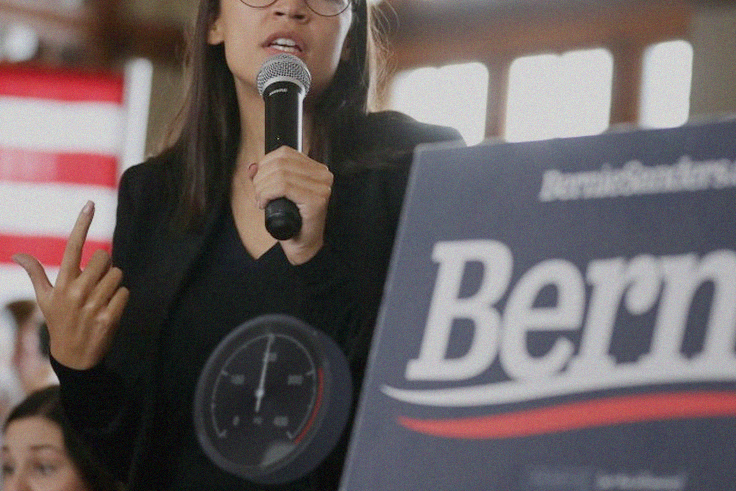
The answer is 200 psi
